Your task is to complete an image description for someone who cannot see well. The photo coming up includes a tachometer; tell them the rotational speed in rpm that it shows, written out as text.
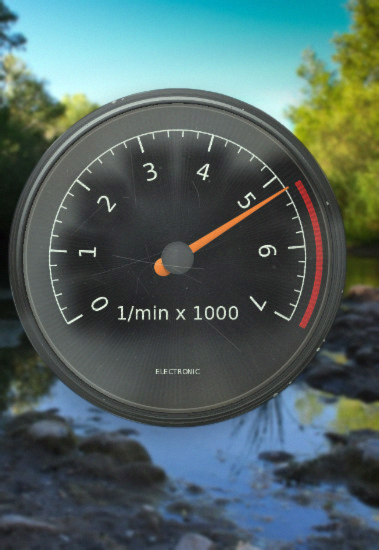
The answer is 5200 rpm
